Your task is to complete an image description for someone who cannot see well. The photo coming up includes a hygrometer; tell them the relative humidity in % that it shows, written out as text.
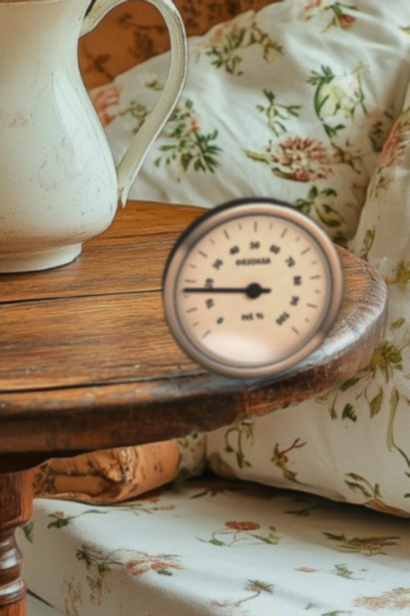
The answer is 17.5 %
